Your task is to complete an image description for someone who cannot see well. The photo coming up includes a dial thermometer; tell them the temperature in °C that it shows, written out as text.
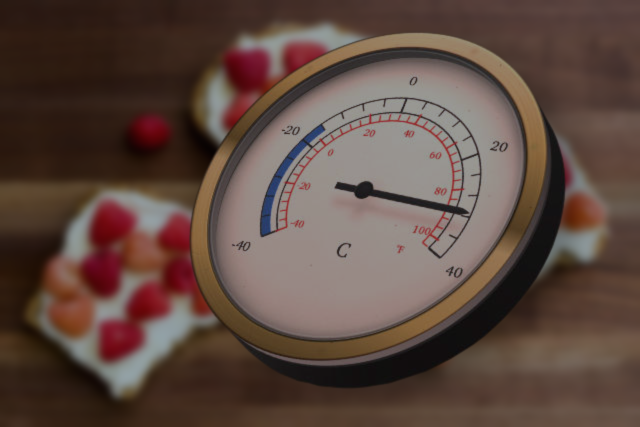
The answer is 32 °C
